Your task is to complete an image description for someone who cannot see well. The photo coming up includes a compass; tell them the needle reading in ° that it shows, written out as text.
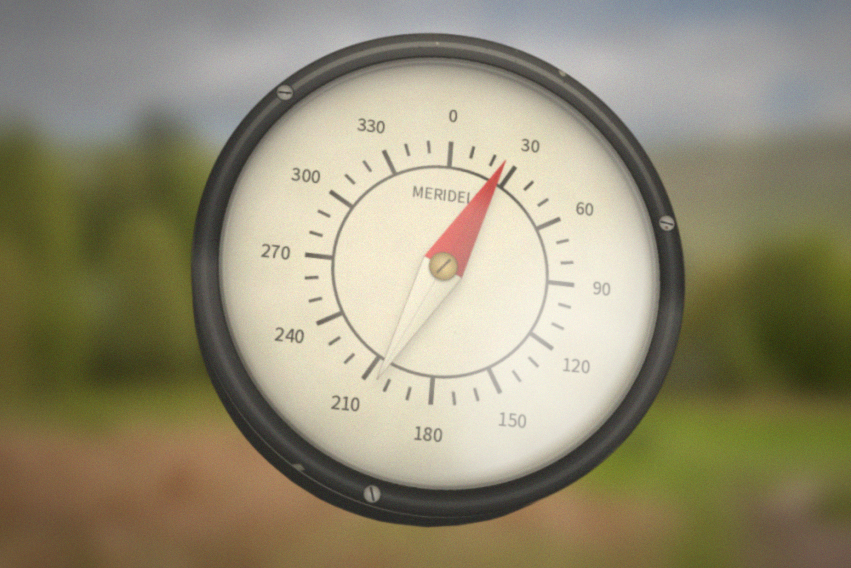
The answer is 25 °
